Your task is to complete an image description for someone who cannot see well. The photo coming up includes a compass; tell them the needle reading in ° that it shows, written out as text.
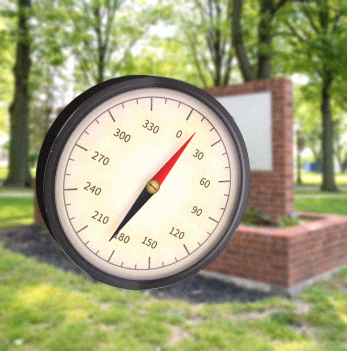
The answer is 10 °
